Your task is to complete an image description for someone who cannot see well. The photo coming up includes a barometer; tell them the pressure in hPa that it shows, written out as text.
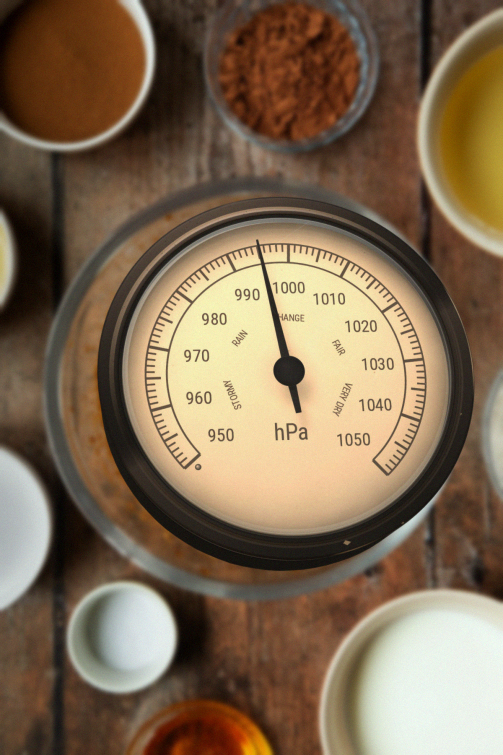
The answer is 995 hPa
